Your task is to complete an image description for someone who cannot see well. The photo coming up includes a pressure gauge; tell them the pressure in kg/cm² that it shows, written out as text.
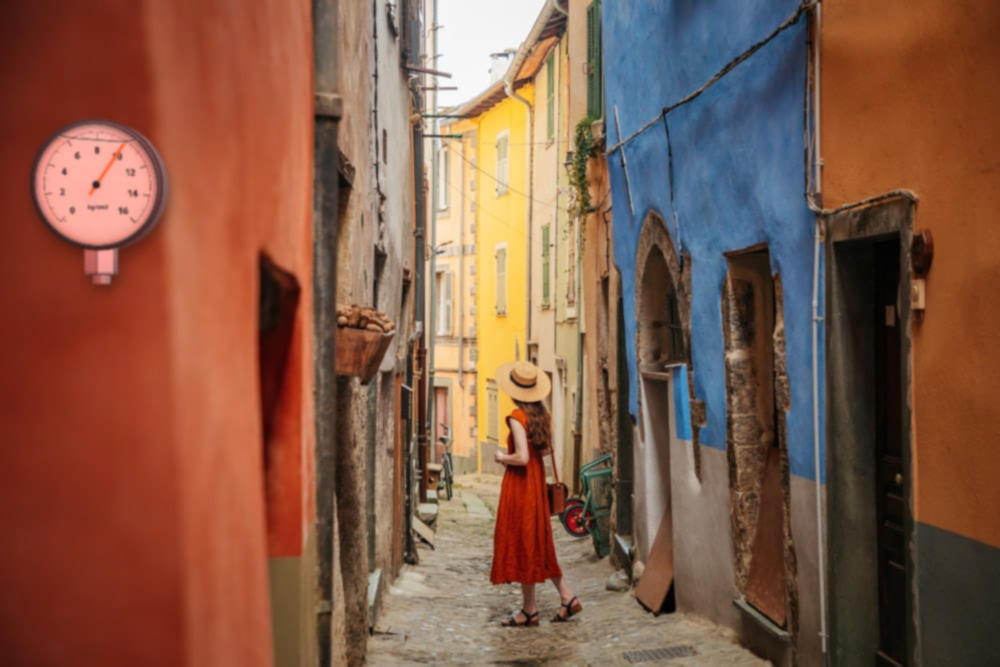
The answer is 10 kg/cm²
